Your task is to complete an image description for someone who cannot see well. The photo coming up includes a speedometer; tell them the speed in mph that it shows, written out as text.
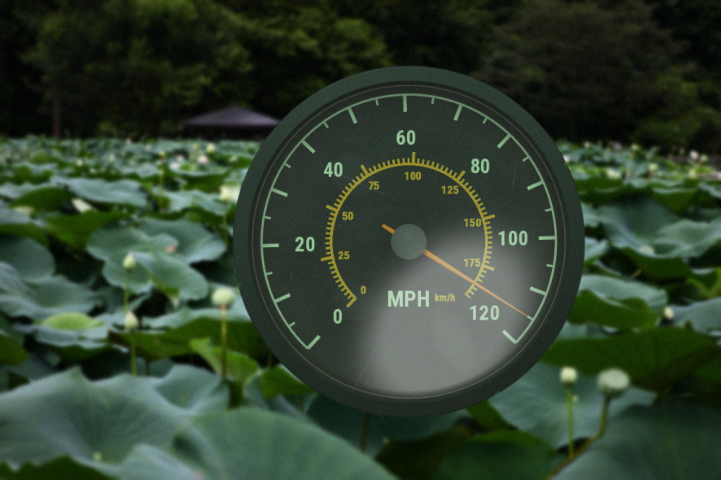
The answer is 115 mph
